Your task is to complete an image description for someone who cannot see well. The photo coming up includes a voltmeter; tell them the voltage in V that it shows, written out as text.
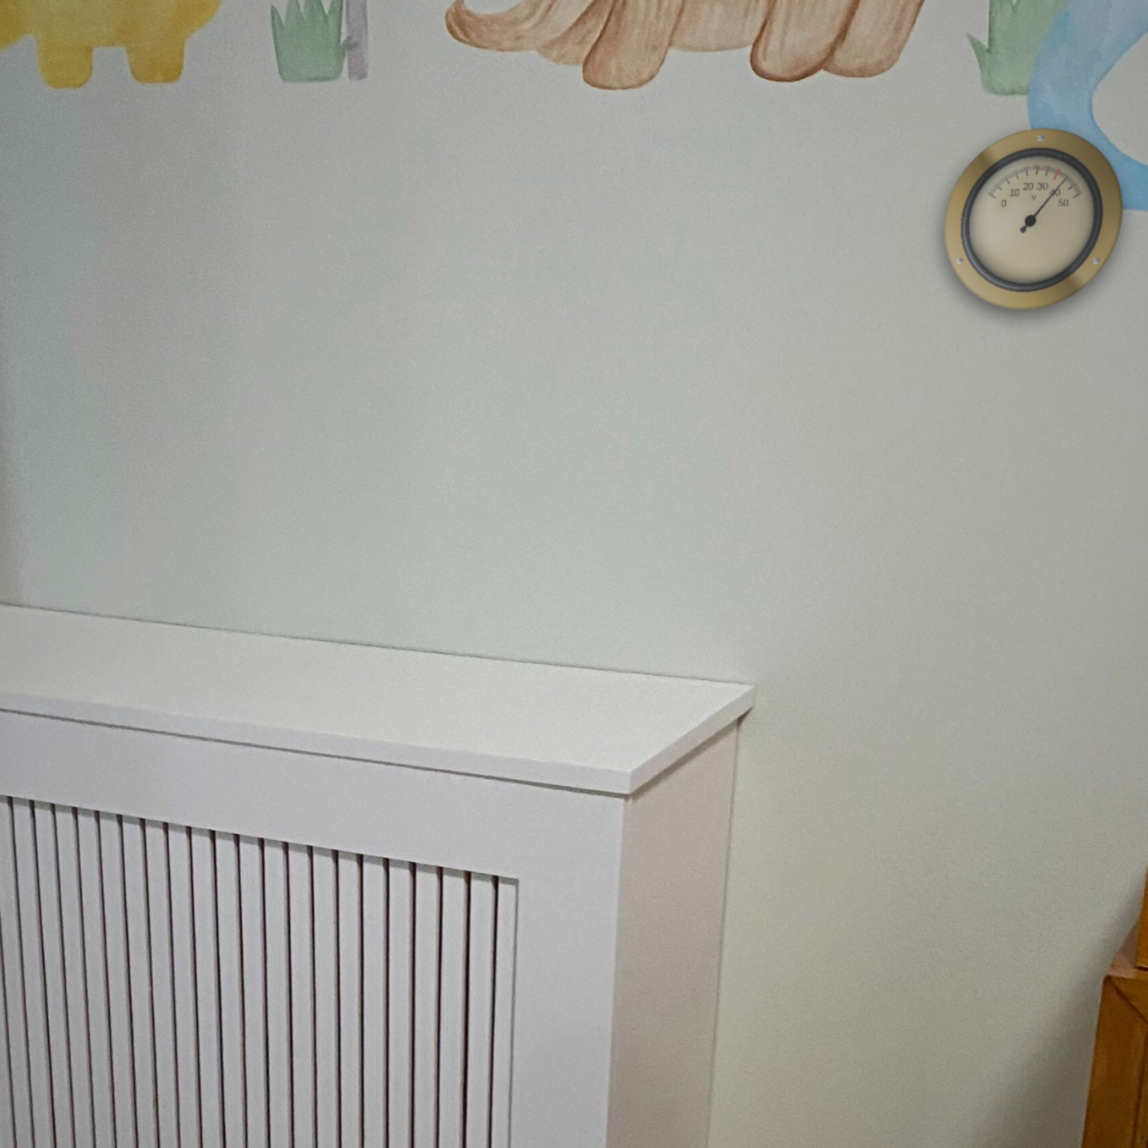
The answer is 40 V
